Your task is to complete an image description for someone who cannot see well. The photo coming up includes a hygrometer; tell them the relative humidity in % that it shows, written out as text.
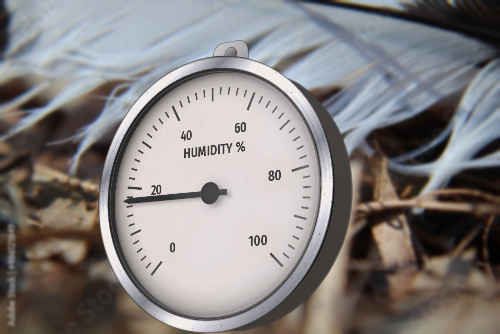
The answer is 17 %
